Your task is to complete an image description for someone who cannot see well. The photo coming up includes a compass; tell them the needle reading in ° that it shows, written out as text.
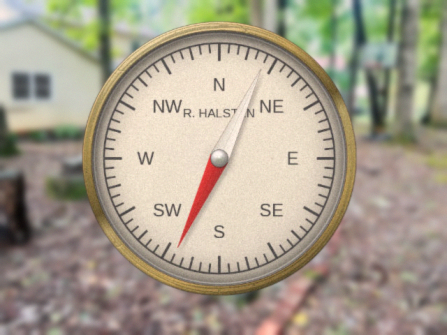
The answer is 205 °
